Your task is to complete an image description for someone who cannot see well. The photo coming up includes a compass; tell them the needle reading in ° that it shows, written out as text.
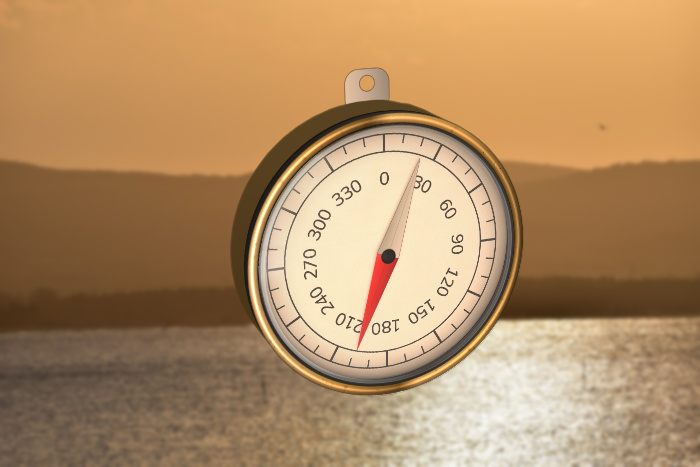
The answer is 200 °
